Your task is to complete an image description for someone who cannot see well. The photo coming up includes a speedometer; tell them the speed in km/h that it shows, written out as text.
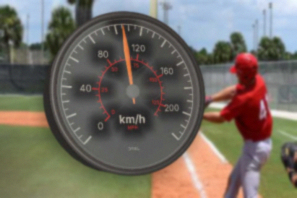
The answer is 105 km/h
